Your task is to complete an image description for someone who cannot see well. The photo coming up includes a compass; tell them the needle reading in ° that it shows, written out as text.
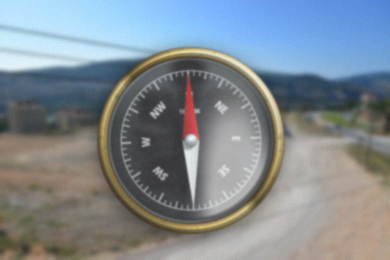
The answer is 0 °
